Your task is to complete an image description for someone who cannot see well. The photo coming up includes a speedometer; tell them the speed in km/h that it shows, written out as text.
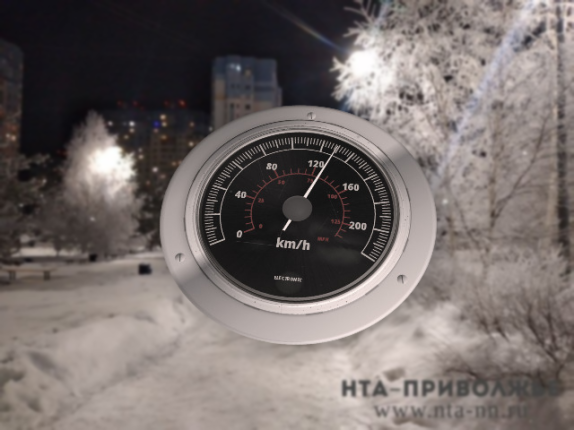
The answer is 130 km/h
